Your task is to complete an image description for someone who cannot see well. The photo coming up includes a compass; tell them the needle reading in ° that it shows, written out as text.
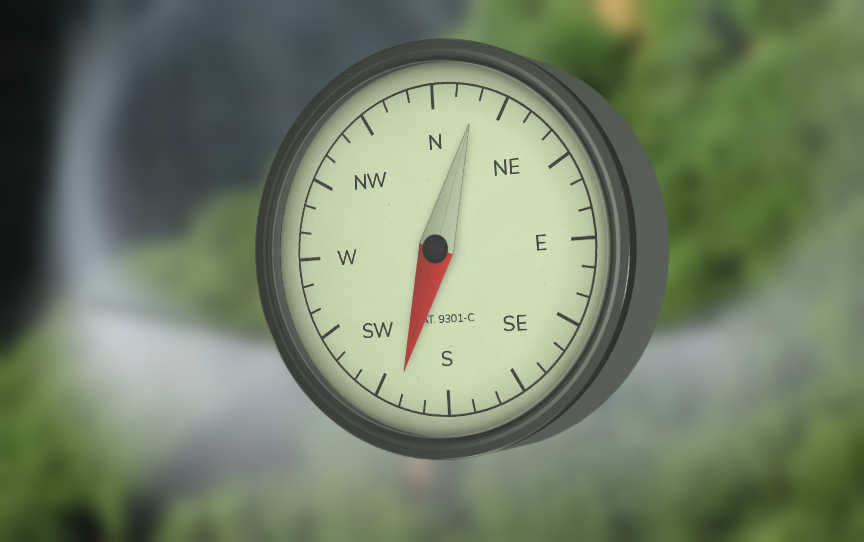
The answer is 200 °
